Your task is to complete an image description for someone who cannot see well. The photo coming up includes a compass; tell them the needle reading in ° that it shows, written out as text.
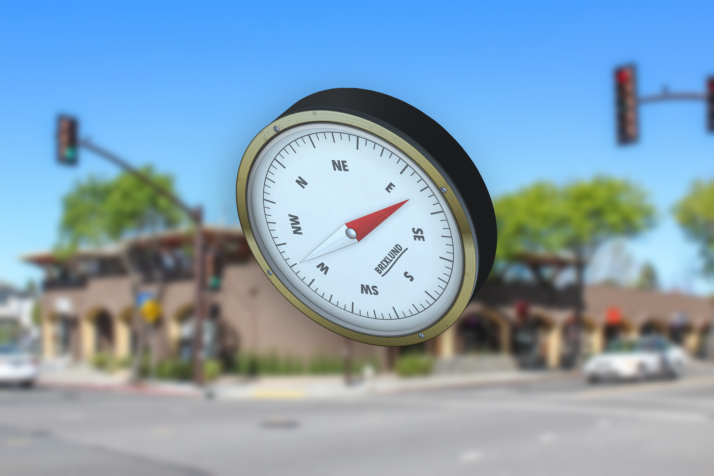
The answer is 105 °
